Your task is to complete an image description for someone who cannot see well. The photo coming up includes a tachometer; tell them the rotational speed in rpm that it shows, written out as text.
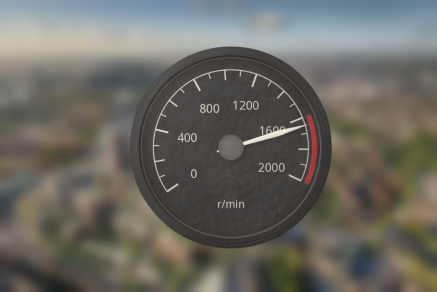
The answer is 1650 rpm
